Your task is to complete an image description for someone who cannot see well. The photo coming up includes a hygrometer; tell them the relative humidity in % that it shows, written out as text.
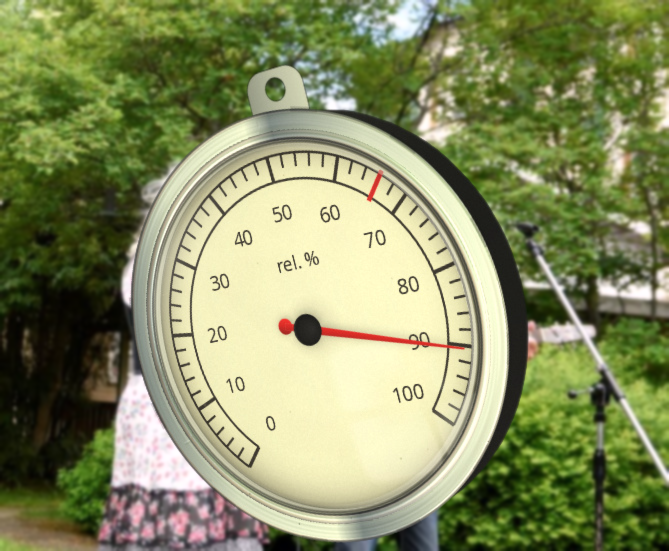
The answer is 90 %
